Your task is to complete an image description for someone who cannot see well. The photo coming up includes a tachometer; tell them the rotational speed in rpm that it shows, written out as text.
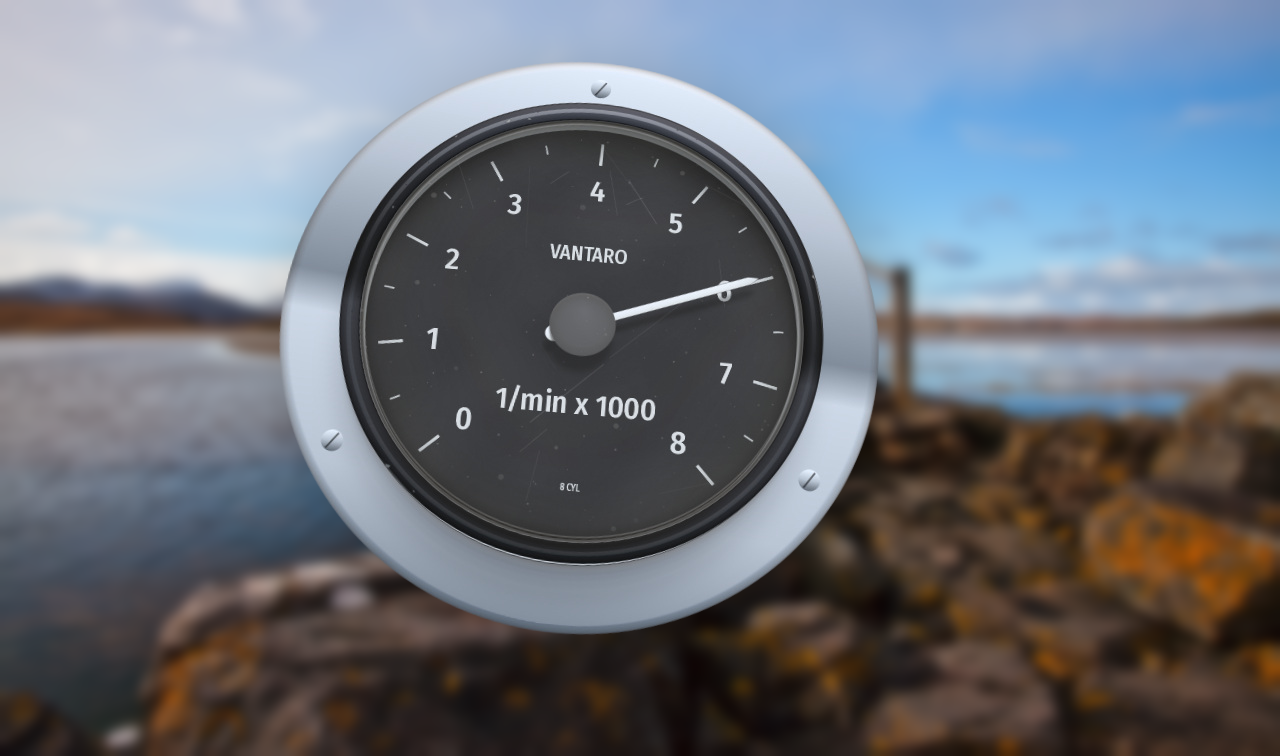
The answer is 6000 rpm
